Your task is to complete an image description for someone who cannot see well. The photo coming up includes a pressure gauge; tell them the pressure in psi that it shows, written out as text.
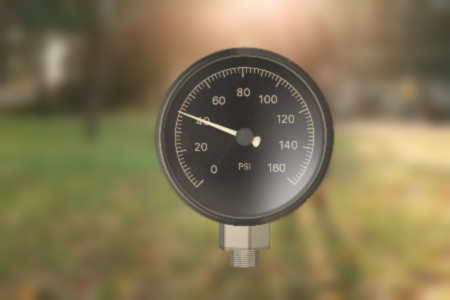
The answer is 40 psi
